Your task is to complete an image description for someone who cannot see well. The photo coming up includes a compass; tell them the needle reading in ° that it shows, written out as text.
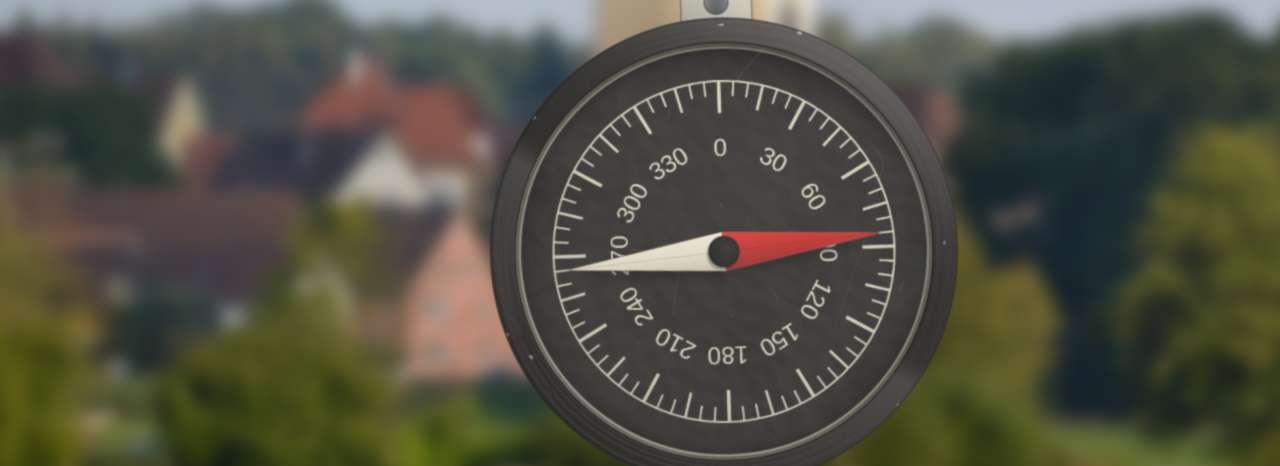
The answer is 85 °
